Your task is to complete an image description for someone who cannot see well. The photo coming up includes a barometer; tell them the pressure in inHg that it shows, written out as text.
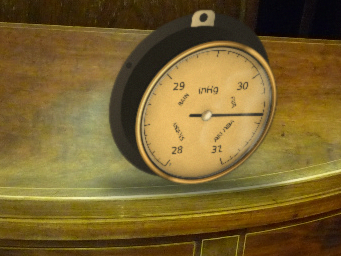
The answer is 30.4 inHg
